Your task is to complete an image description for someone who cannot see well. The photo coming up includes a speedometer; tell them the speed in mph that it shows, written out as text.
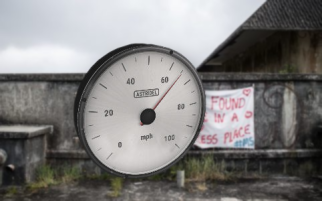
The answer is 65 mph
